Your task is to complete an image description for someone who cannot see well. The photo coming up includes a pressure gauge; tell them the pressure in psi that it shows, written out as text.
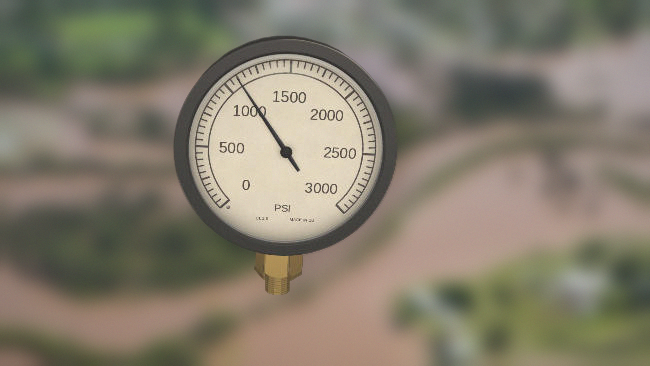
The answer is 1100 psi
